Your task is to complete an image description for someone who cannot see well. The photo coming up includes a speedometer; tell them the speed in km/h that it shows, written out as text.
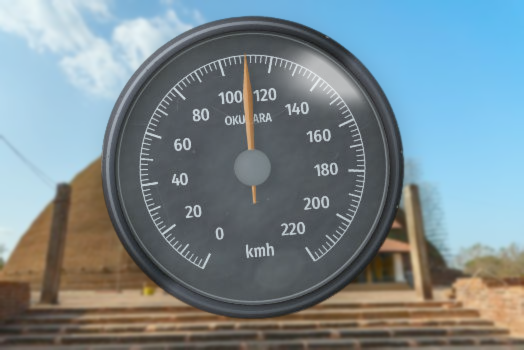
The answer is 110 km/h
